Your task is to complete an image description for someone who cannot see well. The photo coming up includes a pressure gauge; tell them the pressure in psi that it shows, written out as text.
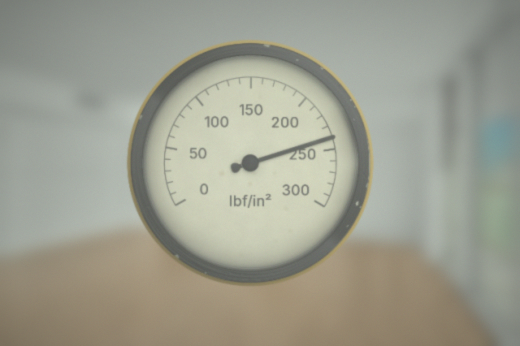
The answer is 240 psi
